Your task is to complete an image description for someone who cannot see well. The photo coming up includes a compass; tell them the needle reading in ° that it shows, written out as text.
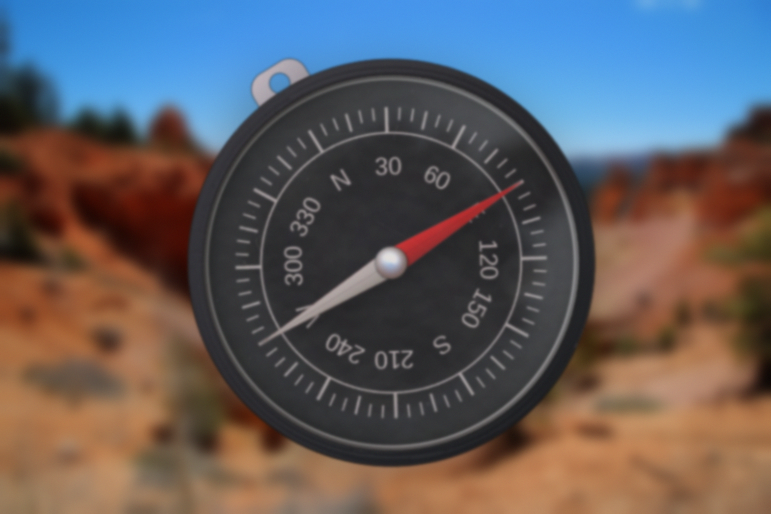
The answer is 90 °
